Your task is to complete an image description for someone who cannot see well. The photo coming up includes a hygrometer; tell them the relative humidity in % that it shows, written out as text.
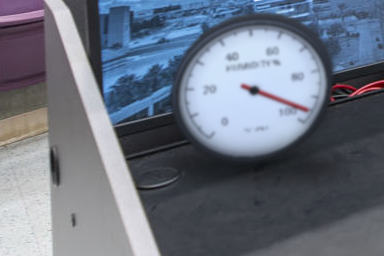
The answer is 95 %
